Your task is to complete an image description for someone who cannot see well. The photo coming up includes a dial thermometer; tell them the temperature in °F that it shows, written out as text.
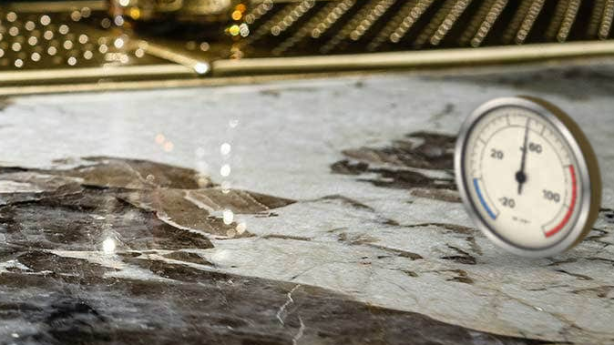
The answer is 52 °F
